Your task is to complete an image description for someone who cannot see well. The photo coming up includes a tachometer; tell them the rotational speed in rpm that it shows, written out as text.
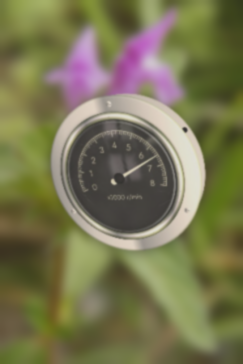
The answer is 6500 rpm
